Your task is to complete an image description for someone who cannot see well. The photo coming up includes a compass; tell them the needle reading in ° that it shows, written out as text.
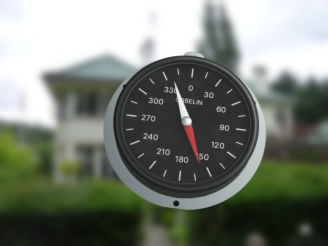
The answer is 157.5 °
